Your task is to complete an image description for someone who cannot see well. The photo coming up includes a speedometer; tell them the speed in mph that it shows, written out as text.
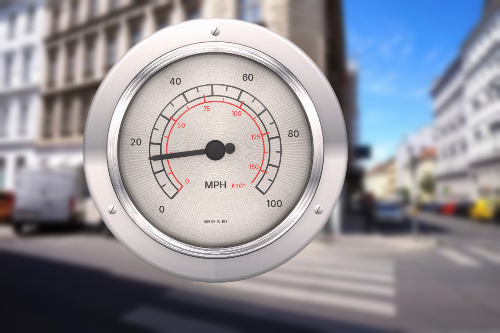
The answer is 15 mph
